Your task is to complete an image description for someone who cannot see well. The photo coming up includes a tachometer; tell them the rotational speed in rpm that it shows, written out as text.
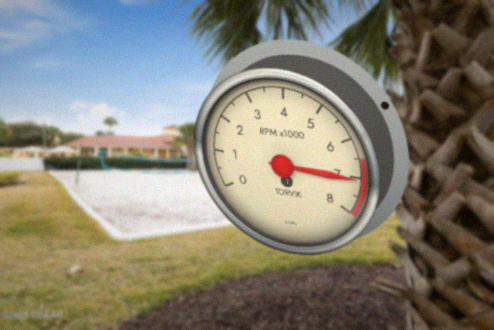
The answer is 7000 rpm
